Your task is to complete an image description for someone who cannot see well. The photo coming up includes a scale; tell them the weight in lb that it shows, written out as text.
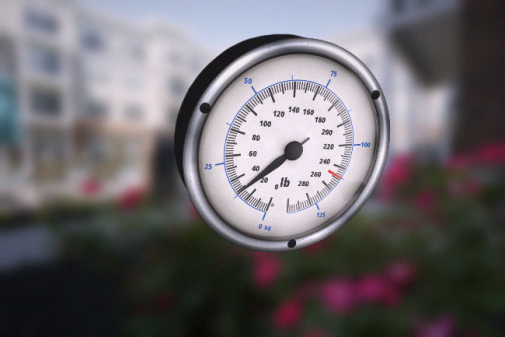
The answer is 30 lb
